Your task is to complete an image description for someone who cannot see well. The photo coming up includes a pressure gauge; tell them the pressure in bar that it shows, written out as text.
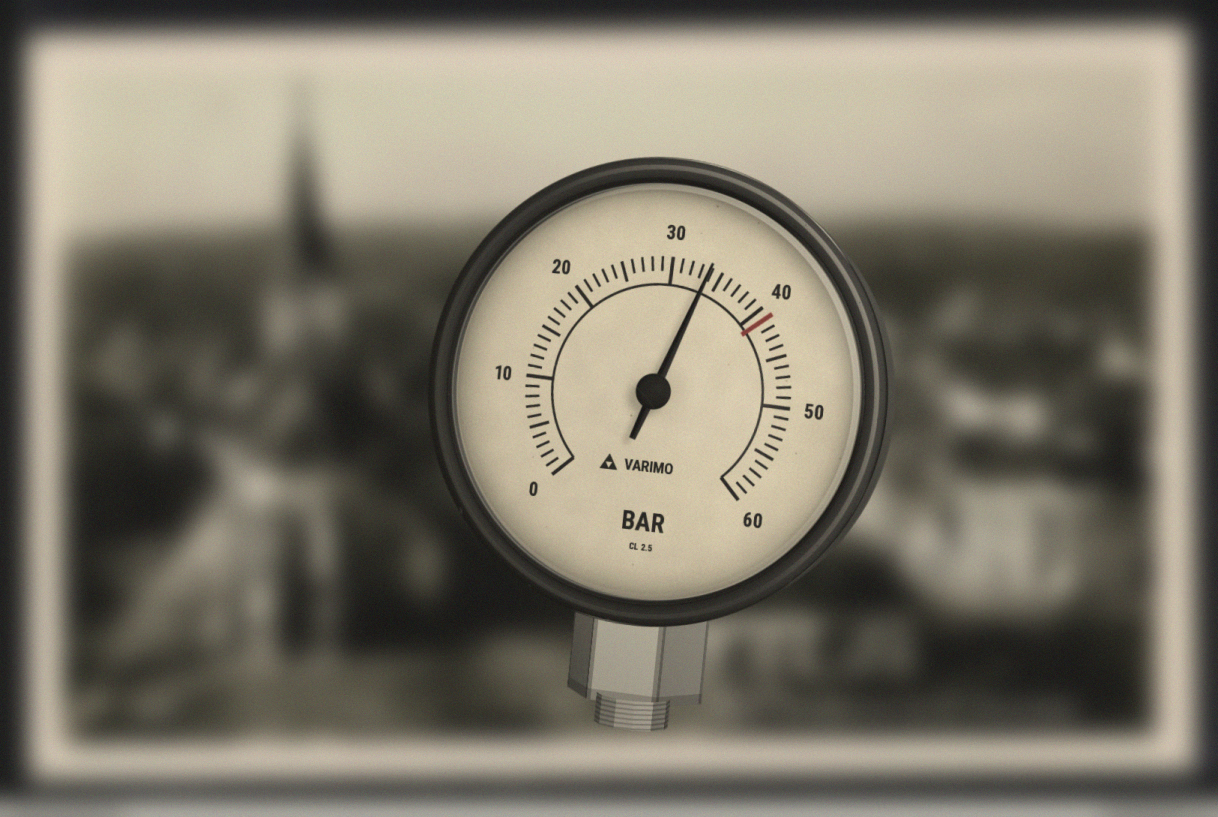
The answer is 34 bar
